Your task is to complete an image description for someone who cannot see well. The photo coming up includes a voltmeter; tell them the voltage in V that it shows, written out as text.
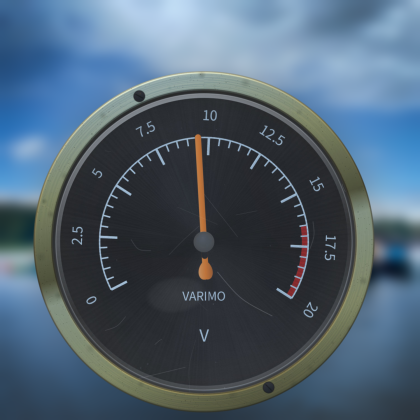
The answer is 9.5 V
